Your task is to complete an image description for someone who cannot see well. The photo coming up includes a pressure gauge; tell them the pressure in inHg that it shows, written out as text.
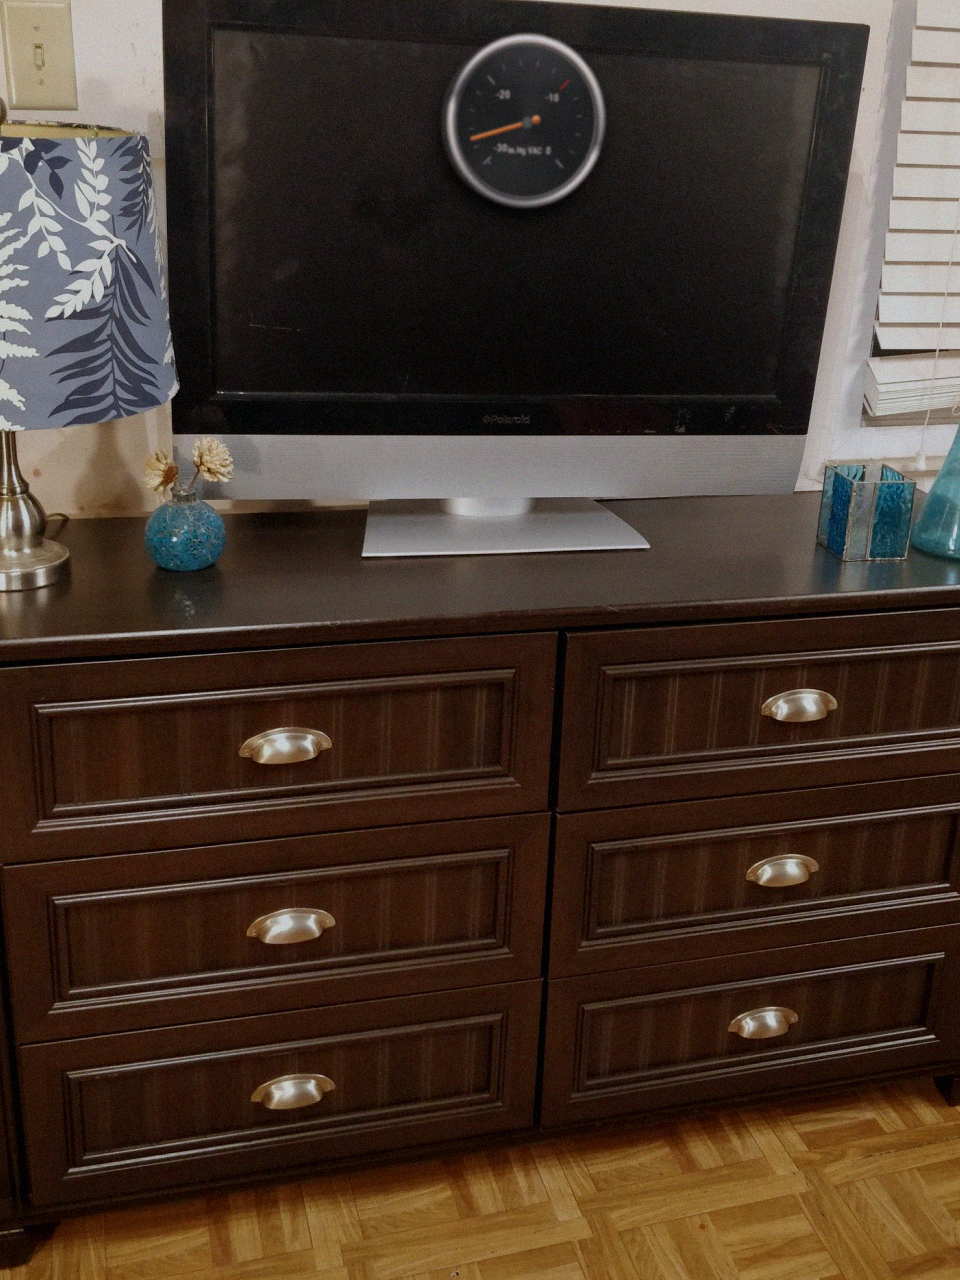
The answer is -27 inHg
